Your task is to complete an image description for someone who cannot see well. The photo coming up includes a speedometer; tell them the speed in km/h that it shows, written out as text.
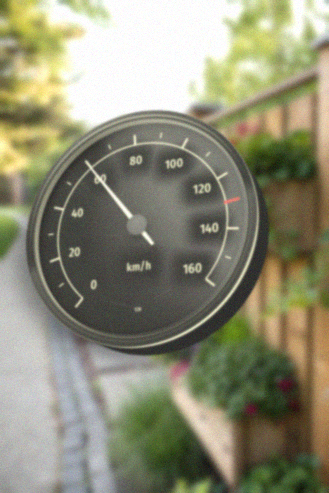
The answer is 60 km/h
